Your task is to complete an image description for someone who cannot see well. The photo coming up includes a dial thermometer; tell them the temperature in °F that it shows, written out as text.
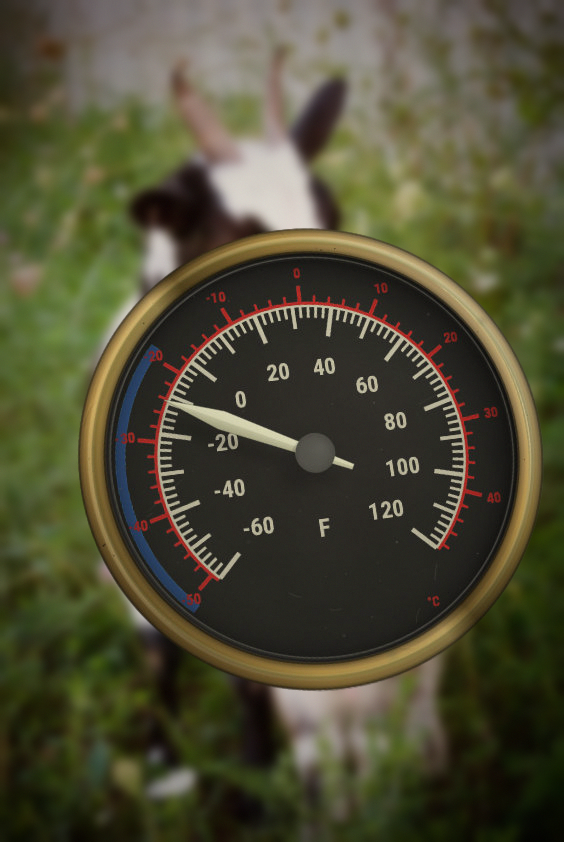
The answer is -12 °F
